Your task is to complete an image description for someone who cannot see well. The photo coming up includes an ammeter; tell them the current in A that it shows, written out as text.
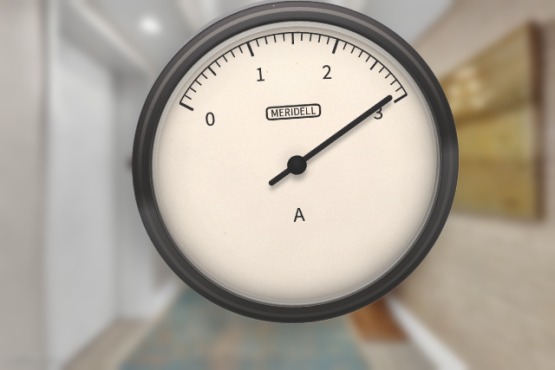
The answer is 2.9 A
